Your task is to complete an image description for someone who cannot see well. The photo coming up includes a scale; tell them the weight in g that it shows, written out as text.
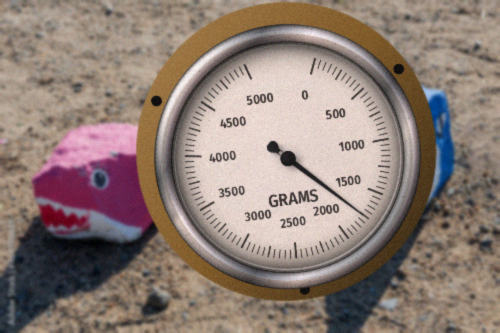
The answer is 1750 g
